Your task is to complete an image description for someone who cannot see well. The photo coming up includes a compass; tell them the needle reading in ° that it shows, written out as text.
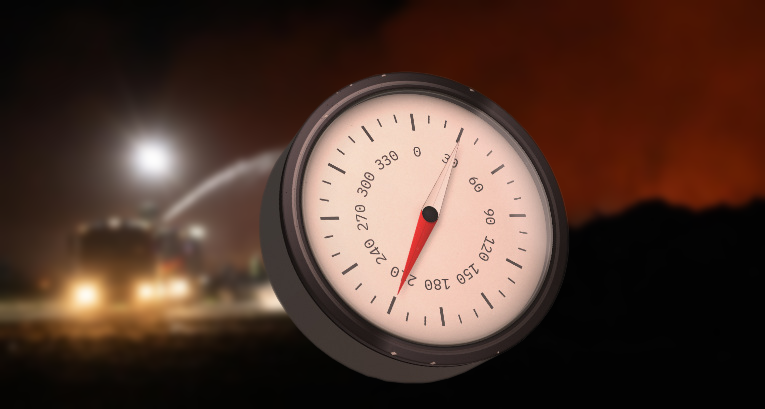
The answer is 210 °
